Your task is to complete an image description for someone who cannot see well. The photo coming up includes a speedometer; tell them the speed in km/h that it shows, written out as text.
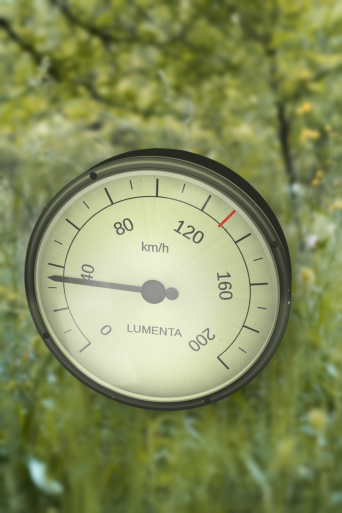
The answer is 35 km/h
